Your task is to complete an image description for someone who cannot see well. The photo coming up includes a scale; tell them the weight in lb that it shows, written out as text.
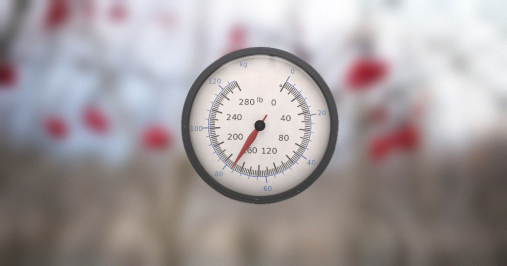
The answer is 170 lb
